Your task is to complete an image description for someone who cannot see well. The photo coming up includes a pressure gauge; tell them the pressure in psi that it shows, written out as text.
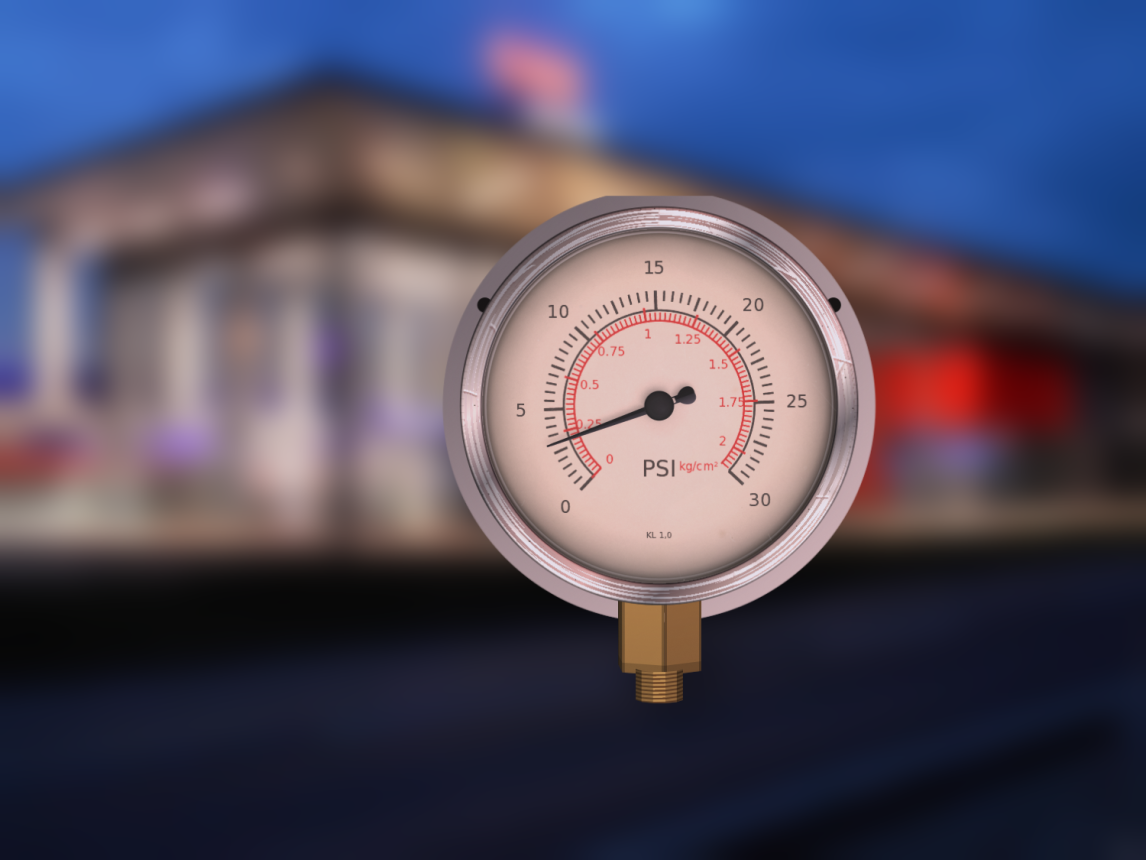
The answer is 3 psi
